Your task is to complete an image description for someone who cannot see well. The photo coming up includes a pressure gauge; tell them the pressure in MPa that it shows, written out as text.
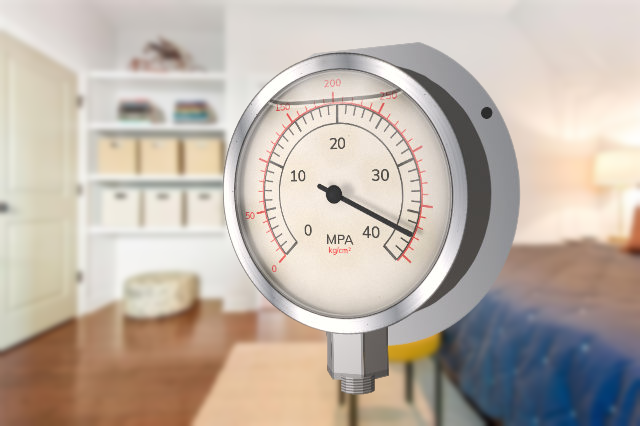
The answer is 37 MPa
